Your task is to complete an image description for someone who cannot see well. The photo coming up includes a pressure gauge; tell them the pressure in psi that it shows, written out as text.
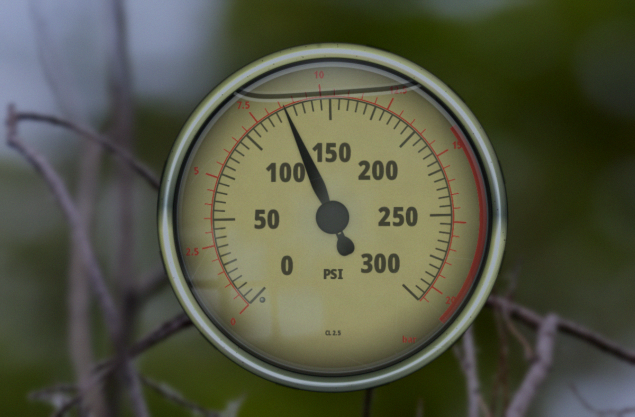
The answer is 125 psi
